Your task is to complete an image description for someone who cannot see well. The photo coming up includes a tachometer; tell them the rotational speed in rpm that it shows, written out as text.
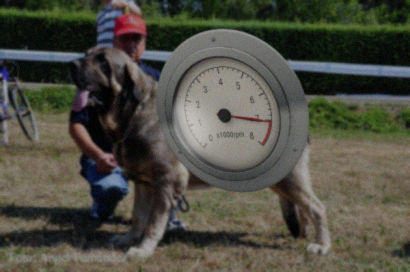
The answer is 7000 rpm
